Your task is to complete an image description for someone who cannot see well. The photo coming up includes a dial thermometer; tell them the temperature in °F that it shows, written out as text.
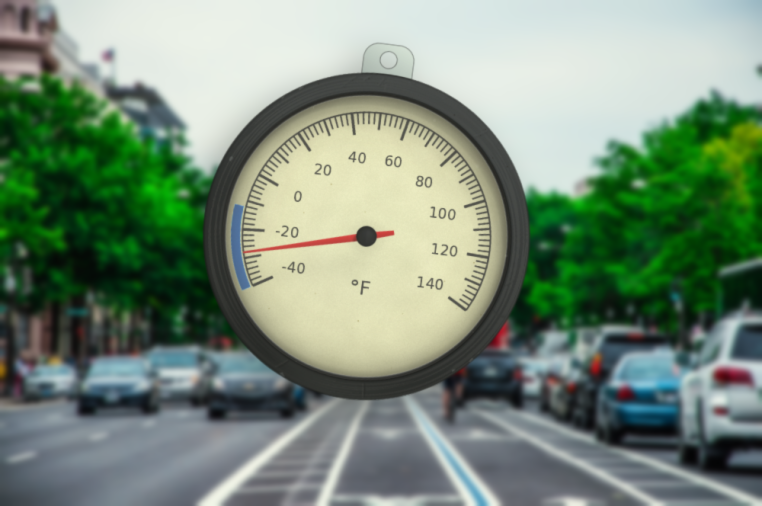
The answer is -28 °F
